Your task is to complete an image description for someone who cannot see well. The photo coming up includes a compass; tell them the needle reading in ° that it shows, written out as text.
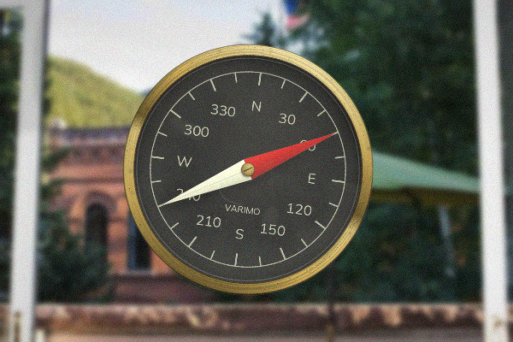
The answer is 60 °
